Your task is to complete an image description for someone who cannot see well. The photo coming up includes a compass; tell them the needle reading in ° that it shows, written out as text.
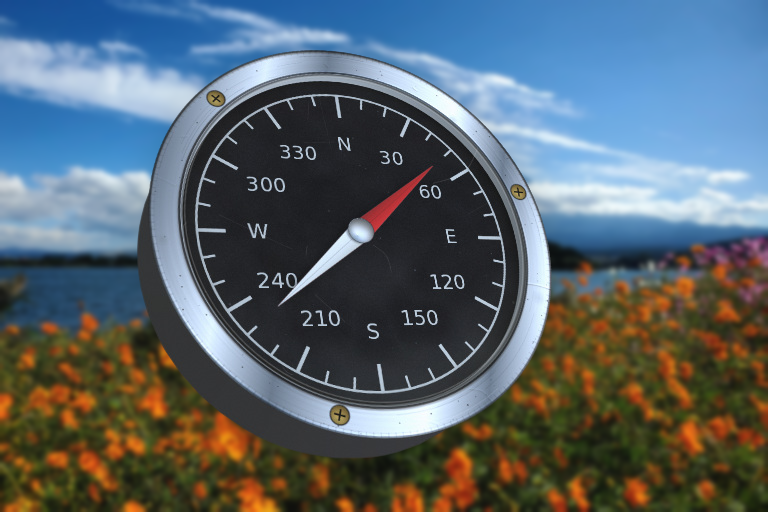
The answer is 50 °
